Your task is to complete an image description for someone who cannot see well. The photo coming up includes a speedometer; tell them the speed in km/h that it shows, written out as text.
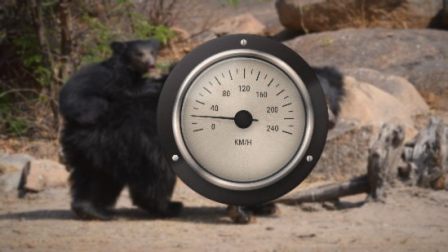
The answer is 20 km/h
